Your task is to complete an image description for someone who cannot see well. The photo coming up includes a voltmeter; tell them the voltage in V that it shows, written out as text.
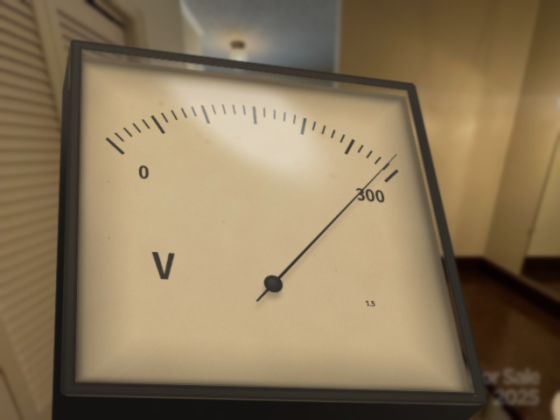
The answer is 290 V
